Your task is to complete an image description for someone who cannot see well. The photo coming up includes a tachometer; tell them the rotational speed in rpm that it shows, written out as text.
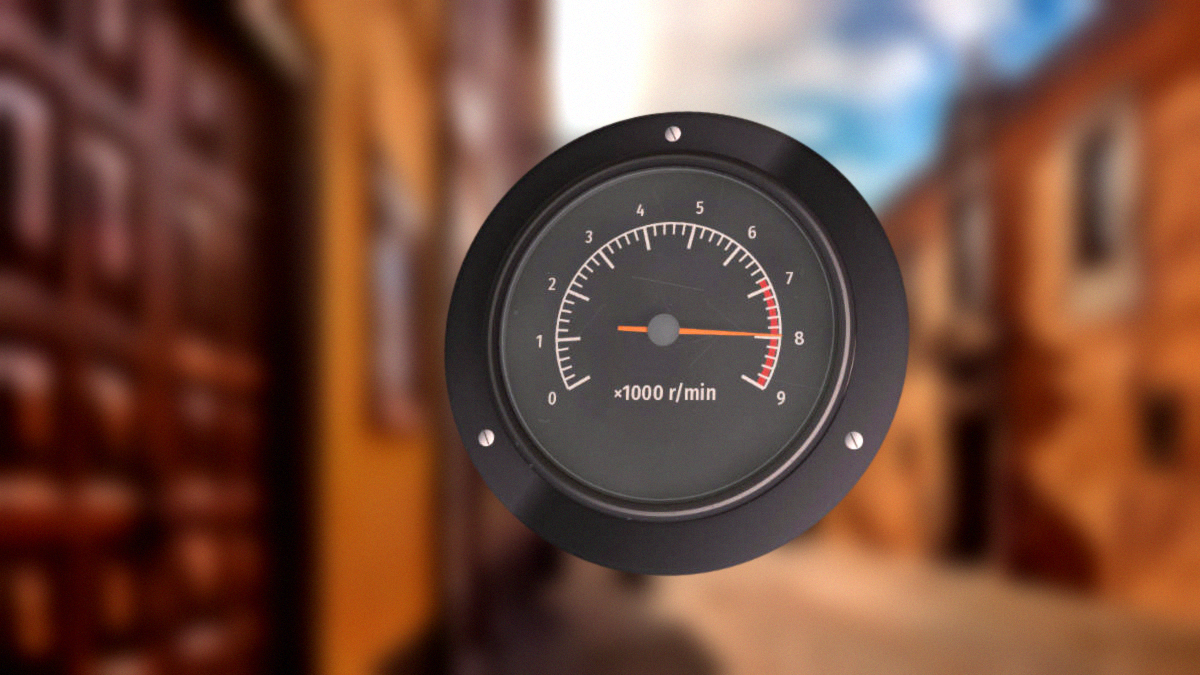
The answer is 8000 rpm
